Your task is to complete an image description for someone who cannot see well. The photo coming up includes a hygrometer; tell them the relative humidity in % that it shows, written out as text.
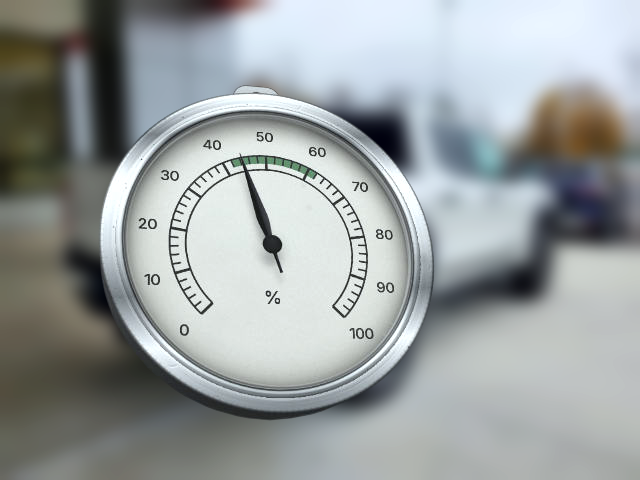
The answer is 44 %
